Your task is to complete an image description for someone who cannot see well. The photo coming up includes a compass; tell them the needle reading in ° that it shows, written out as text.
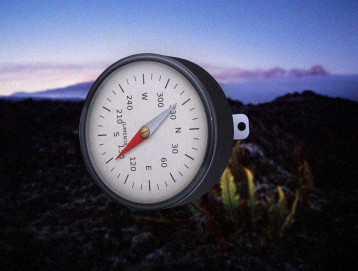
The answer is 145 °
